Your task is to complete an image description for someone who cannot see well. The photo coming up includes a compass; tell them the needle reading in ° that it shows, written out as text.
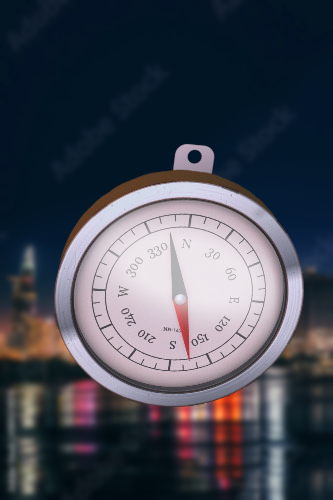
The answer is 165 °
